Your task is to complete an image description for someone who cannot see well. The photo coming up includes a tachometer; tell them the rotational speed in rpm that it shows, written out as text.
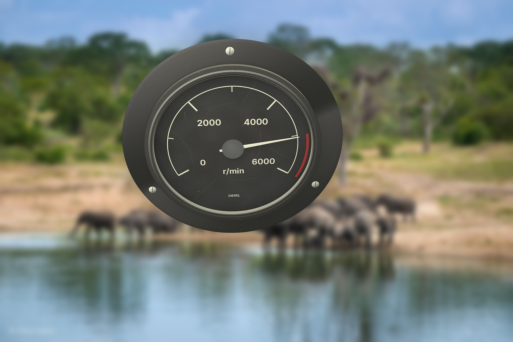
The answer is 5000 rpm
